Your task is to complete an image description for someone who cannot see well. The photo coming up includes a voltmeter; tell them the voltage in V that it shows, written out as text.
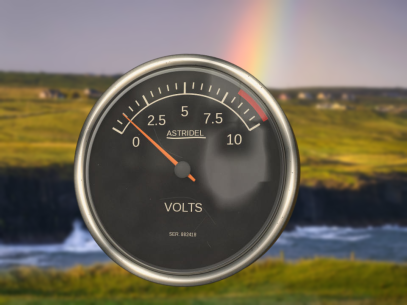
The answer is 1 V
